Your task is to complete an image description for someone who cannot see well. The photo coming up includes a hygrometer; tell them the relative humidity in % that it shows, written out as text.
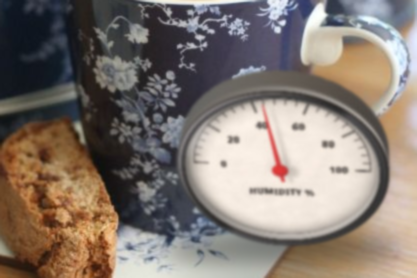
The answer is 44 %
